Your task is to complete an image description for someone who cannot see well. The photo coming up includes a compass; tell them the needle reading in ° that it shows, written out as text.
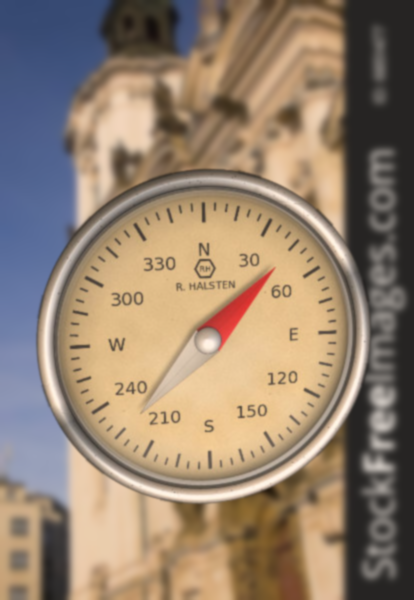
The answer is 45 °
